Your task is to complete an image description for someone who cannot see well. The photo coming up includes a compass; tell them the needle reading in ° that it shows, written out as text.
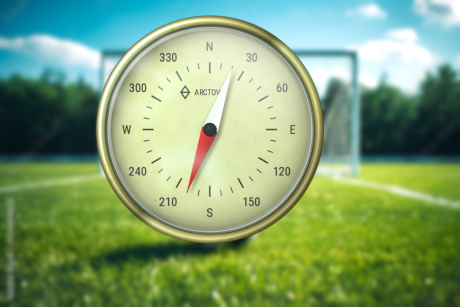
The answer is 200 °
